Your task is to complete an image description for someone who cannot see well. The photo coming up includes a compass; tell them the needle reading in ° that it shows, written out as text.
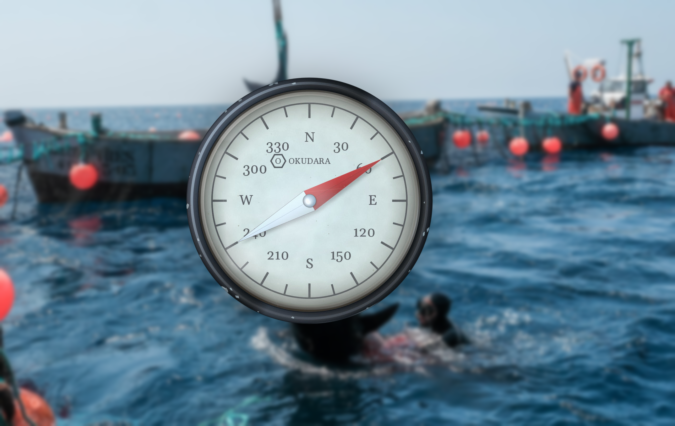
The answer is 60 °
